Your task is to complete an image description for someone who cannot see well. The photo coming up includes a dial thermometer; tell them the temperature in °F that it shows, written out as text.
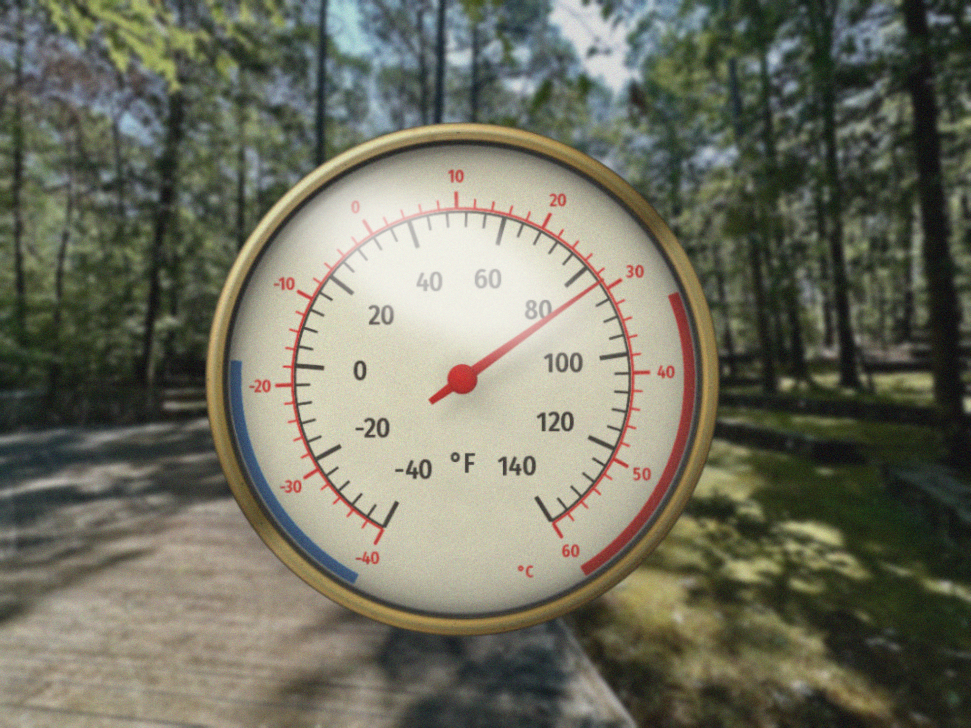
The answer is 84 °F
